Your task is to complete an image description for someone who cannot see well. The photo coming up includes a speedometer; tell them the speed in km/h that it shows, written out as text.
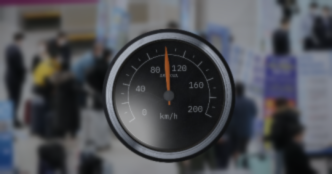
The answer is 100 km/h
